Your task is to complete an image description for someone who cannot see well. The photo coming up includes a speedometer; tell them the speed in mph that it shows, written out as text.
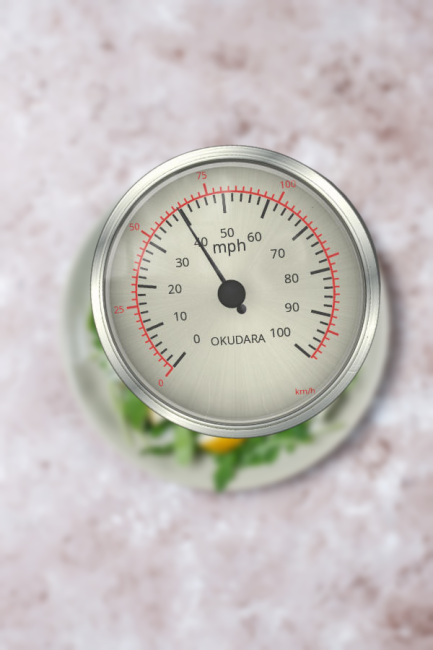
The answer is 40 mph
